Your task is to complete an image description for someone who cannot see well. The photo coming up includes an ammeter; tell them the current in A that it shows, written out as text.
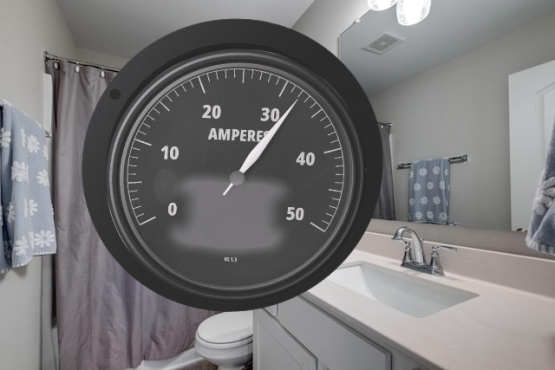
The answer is 32 A
